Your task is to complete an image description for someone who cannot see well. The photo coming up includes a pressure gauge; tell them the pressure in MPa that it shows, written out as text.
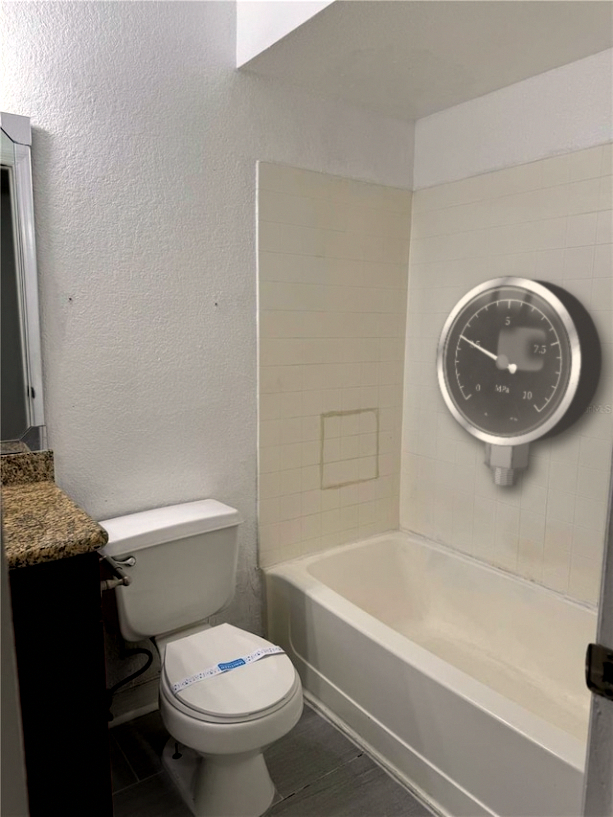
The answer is 2.5 MPa
